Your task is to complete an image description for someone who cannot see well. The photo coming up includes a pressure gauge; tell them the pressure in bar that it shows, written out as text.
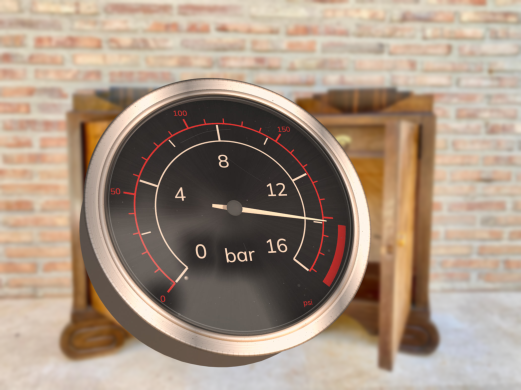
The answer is 14 bar
